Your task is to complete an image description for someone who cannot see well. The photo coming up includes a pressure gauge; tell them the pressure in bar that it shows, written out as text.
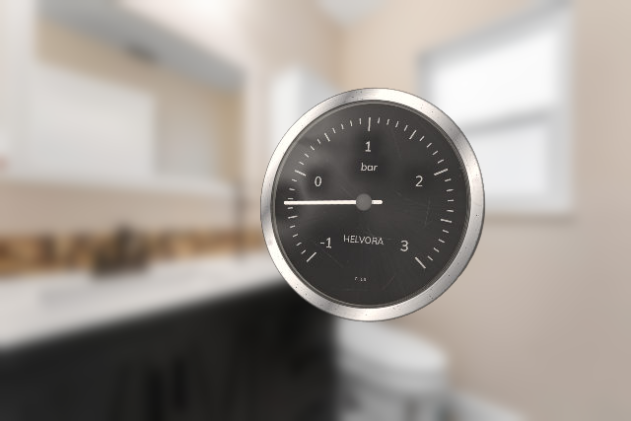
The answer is -0.35 bar
